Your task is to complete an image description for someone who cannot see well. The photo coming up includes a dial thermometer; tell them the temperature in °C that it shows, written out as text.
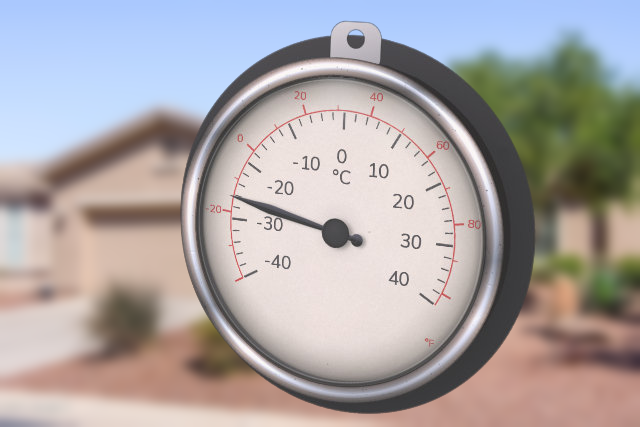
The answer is -26 °C
